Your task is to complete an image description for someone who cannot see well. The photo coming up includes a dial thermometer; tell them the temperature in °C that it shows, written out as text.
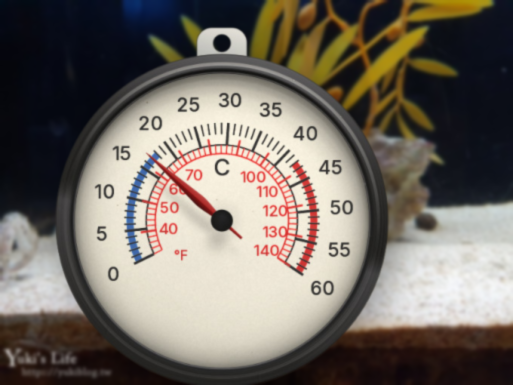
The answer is 17 °C
